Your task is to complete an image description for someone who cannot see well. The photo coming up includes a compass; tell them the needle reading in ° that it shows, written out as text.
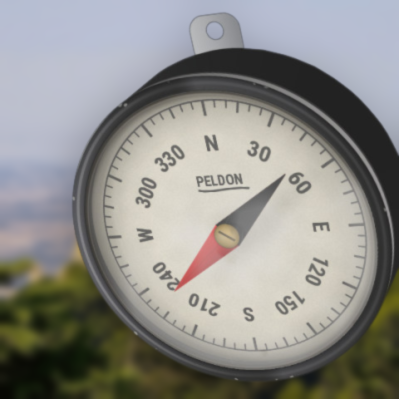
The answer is 230 °
